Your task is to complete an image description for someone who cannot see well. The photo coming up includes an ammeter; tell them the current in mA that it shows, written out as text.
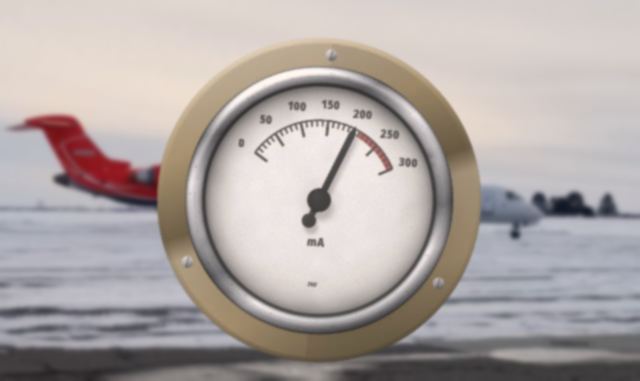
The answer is 200 mA
